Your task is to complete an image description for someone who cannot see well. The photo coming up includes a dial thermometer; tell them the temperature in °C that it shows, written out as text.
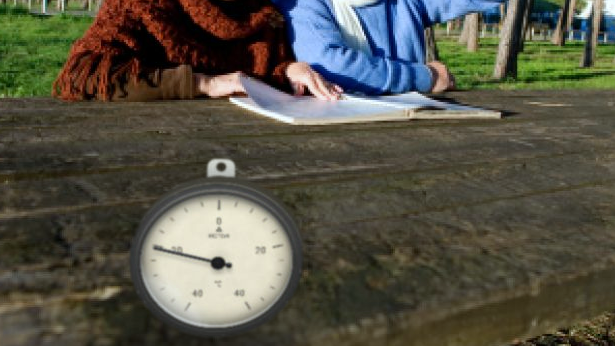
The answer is -20 °C
